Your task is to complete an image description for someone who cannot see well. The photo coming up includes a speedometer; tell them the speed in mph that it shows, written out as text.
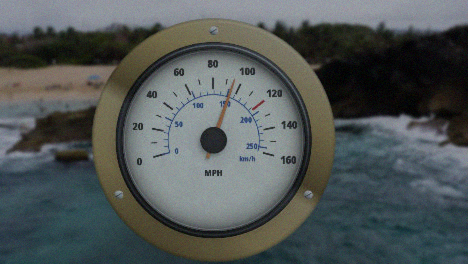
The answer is 95 mph
